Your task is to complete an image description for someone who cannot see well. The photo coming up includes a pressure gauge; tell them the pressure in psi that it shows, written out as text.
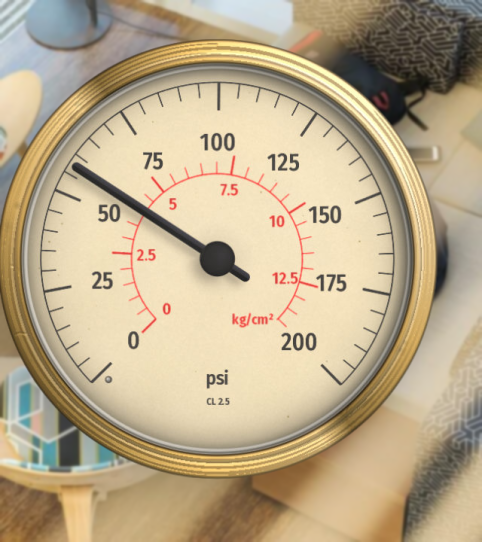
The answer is 57.5 psi
